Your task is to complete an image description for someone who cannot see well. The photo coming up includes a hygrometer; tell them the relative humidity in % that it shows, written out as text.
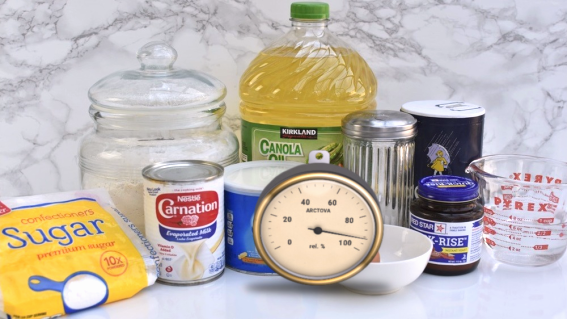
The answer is 92 %
